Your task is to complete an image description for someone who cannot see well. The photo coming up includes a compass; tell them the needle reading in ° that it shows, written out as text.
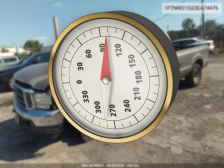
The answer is 100 °
